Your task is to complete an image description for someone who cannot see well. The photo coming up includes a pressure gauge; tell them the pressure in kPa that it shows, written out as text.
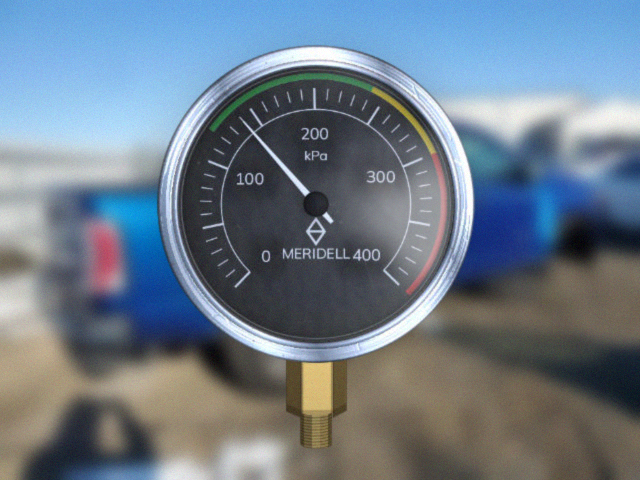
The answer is 140 kPa
